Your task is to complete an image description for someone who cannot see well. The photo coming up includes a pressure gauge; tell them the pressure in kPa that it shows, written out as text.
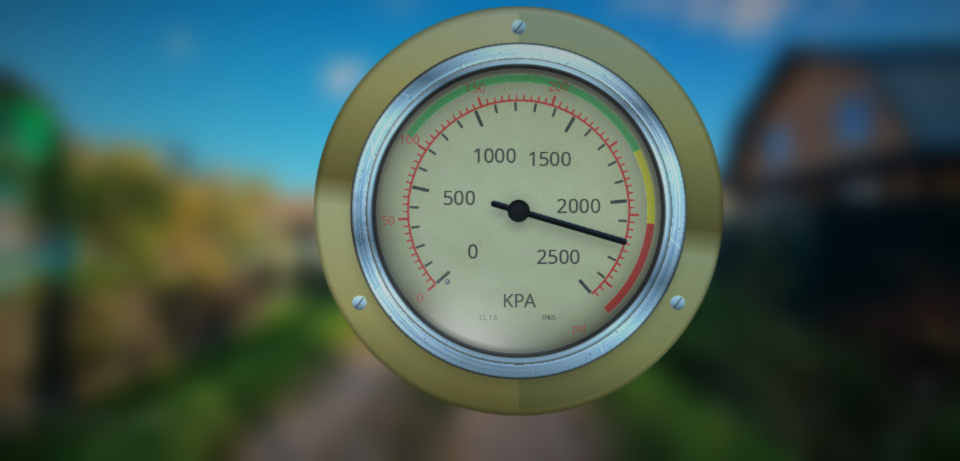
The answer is 2200 kPa
